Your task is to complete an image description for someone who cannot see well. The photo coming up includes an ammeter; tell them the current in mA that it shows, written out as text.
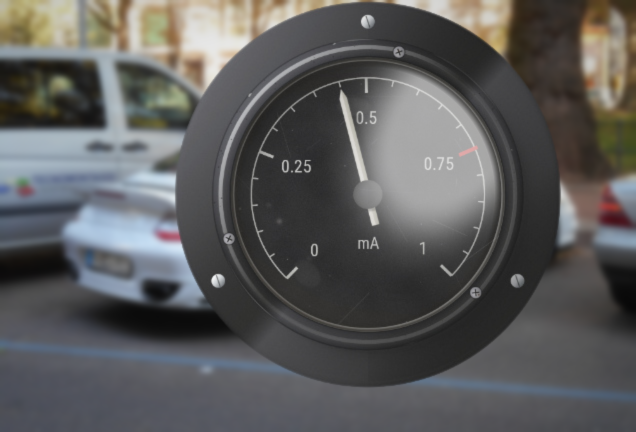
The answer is 0.45 mA
